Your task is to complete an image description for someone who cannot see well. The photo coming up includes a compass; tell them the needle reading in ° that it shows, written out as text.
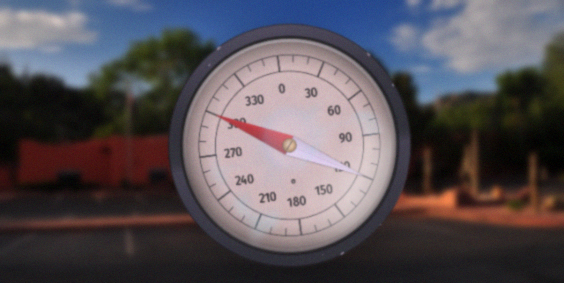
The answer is 300 °
